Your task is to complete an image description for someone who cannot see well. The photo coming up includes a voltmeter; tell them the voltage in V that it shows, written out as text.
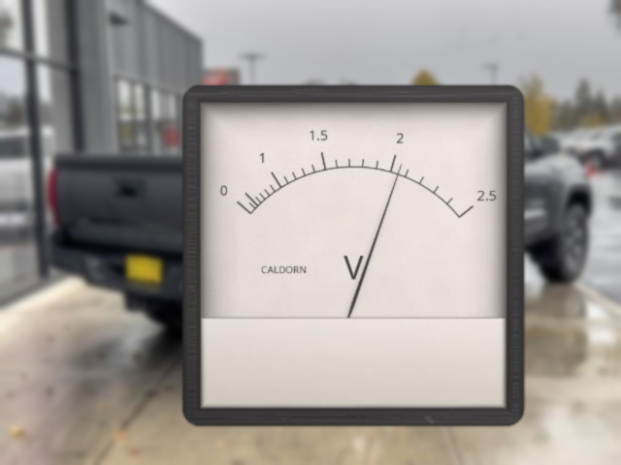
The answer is 2.05 V
